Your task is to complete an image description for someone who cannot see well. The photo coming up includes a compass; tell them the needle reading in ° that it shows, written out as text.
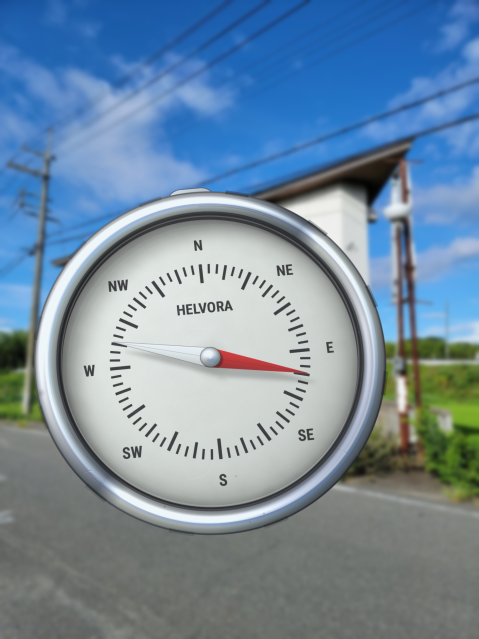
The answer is 105 °
